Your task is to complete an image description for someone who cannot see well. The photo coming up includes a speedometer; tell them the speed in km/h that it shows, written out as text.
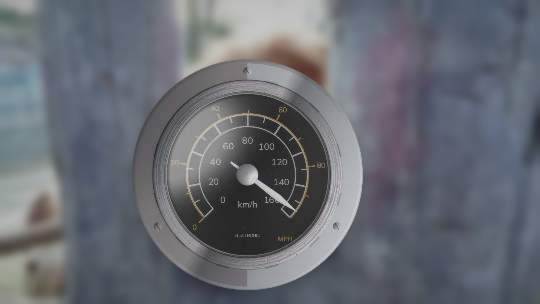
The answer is 155 km/h
